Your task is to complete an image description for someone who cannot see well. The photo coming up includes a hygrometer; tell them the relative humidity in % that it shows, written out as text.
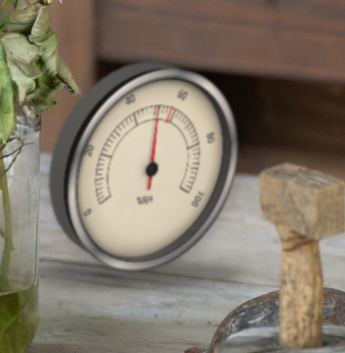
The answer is 50 %
